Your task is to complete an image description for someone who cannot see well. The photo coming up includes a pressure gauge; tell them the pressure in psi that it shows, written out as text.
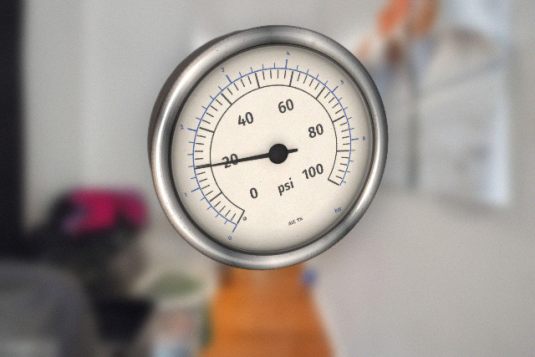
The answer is 20 psi
